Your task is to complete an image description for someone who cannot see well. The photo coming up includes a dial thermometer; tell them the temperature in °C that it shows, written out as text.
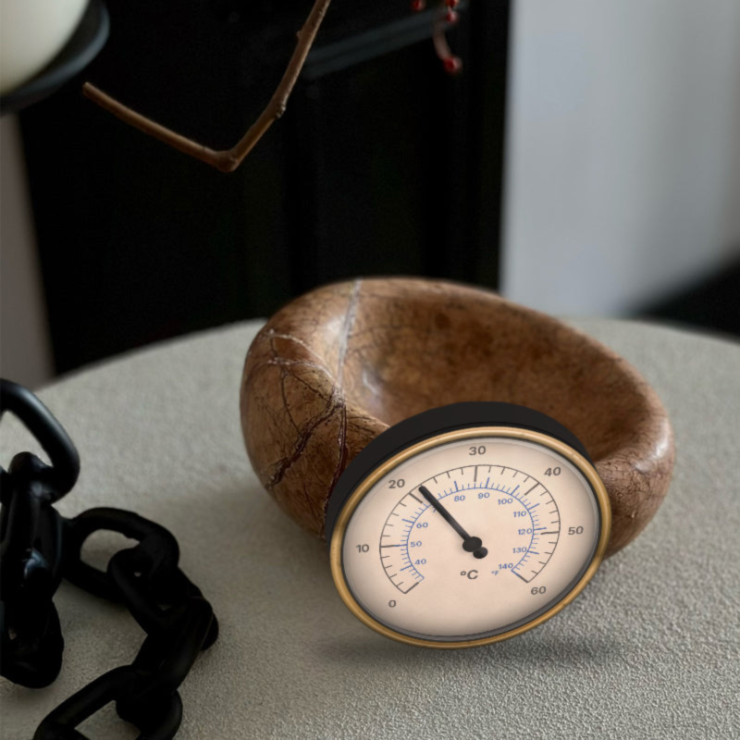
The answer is 22 °C
